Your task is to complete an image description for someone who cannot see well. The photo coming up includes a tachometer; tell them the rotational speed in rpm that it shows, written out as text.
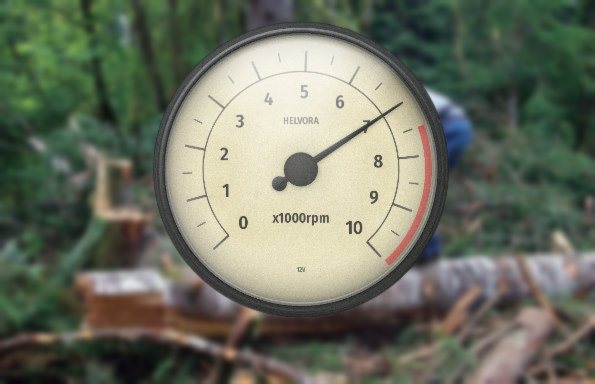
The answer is 7000 rpm
